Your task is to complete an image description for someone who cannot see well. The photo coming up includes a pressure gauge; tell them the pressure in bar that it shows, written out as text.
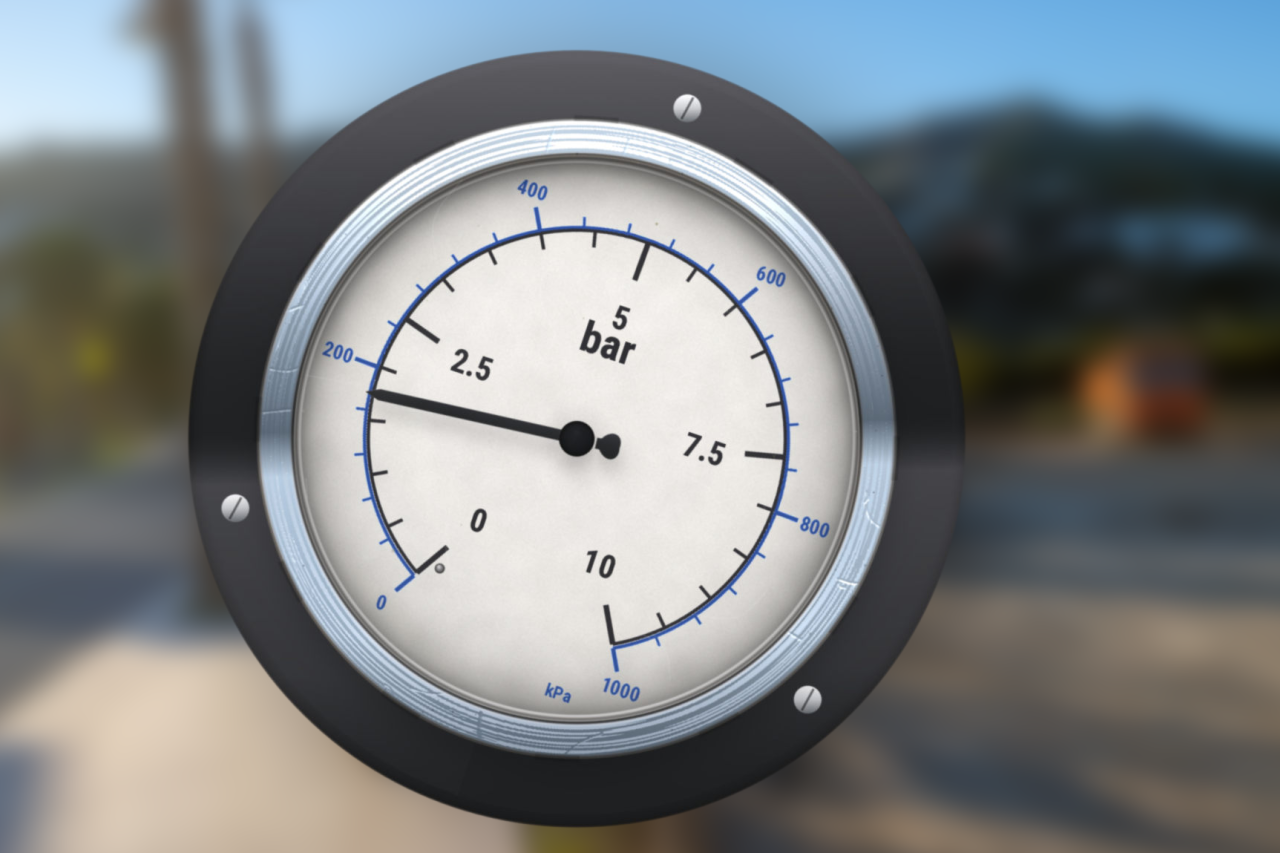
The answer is 1.75 bar
